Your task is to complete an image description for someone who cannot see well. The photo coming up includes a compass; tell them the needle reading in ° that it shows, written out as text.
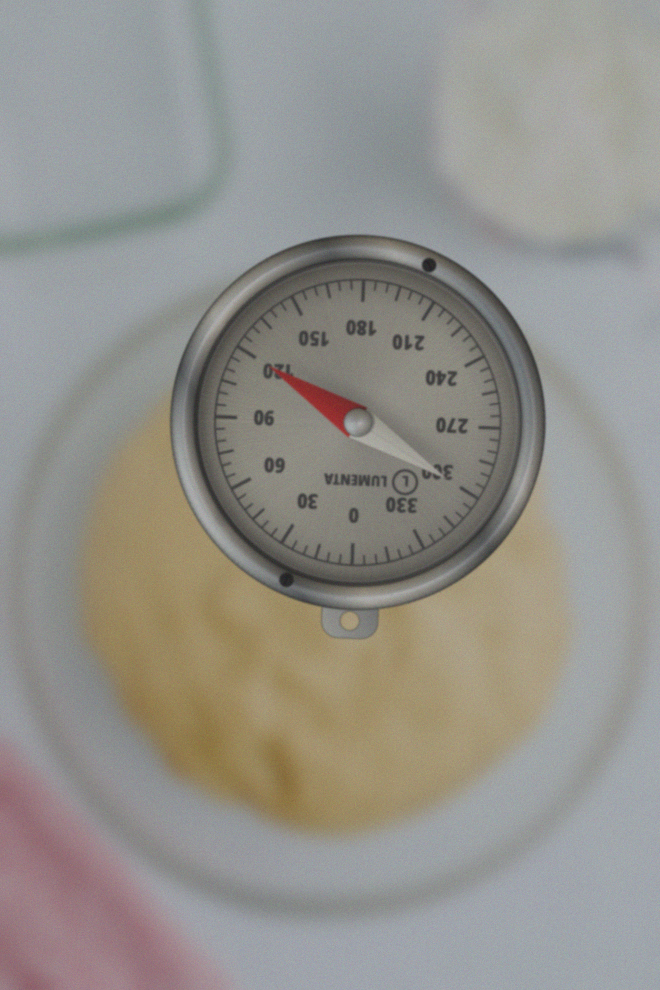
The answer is 120 °
